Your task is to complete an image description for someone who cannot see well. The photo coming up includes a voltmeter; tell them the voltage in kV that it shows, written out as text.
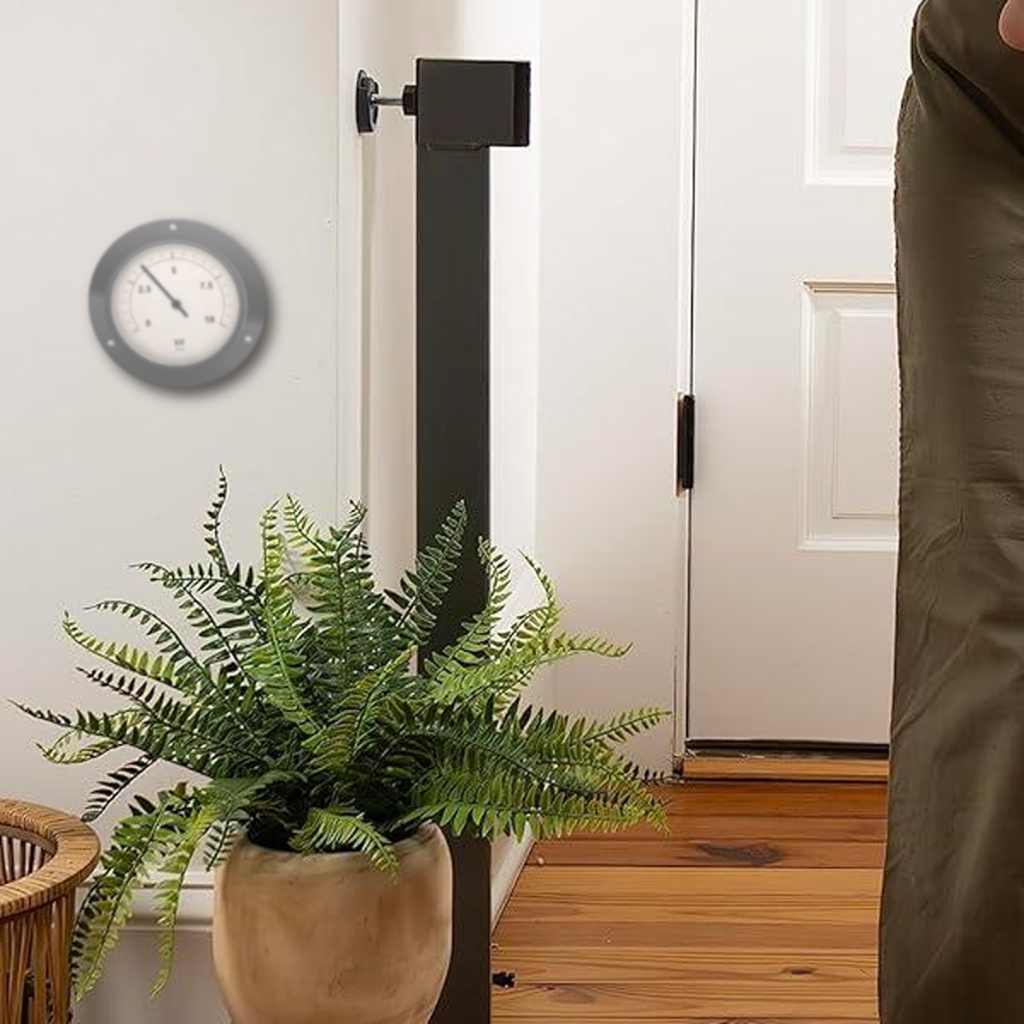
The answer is 3.5 kV
